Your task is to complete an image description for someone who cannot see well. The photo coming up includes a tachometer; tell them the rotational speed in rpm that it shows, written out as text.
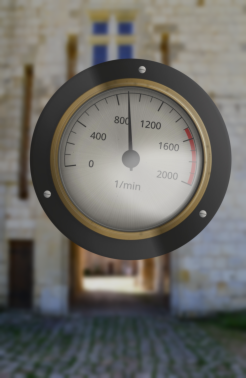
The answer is 900 rpm
